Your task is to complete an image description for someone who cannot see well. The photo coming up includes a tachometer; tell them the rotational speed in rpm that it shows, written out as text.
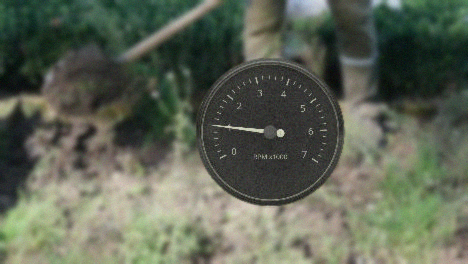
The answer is 1000 rpm
